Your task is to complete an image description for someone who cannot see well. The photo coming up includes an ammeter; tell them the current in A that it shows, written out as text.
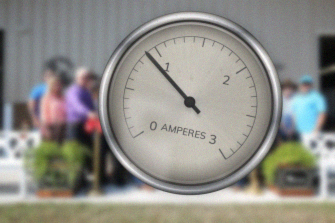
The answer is 0.9 A
